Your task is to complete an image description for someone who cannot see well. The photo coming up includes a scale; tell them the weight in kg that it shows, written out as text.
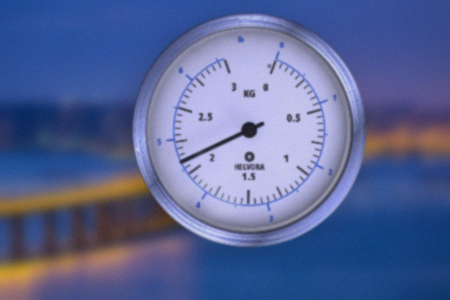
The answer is 2.1 kg
